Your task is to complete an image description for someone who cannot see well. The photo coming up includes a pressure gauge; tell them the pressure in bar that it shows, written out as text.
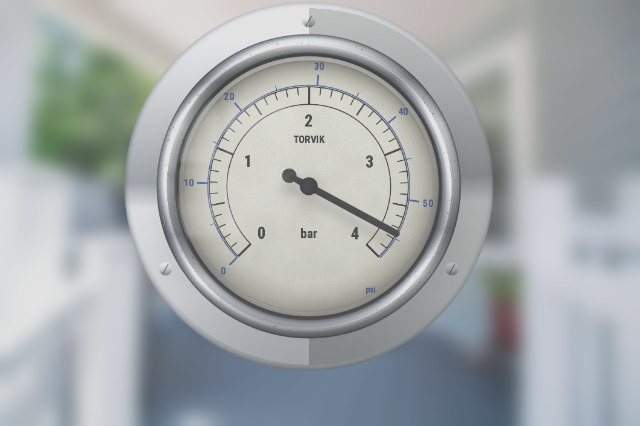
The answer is 3.75 bar
